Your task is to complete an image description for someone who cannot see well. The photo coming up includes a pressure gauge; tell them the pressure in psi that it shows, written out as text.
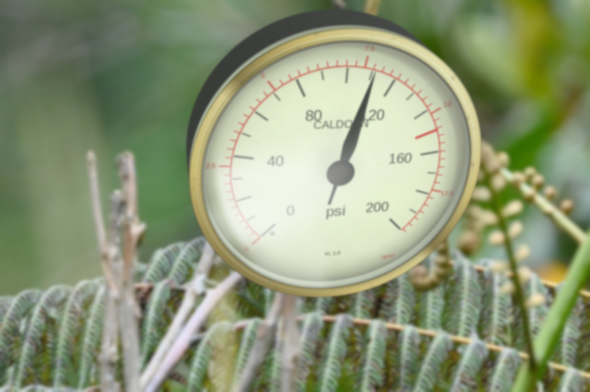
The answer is 110 psi
